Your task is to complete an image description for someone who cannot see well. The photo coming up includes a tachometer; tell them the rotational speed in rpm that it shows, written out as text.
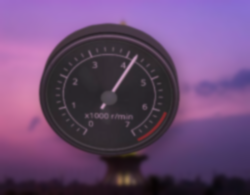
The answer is 4200 rpm
